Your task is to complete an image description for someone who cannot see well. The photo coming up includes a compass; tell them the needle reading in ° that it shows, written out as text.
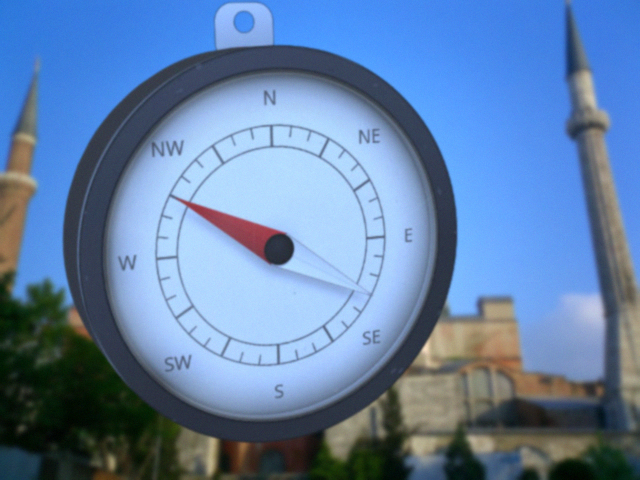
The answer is 300 °
